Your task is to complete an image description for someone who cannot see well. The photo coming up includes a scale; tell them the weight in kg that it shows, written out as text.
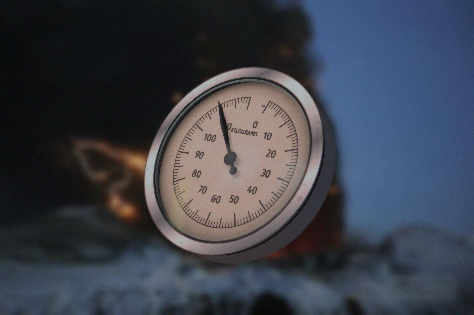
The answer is 110 kg
